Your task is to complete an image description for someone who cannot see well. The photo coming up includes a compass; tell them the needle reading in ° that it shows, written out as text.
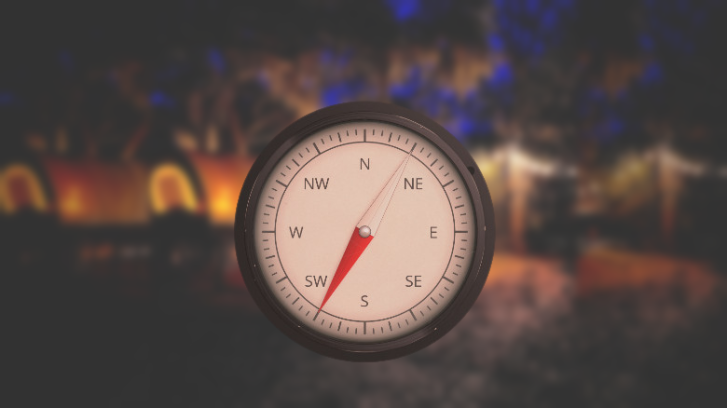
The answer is 210 °
